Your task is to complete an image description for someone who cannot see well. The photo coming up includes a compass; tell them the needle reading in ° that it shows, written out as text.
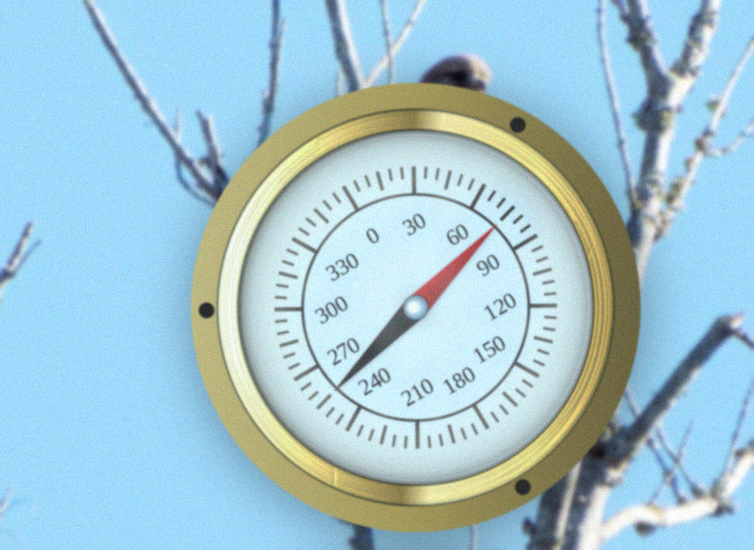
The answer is 75 °
